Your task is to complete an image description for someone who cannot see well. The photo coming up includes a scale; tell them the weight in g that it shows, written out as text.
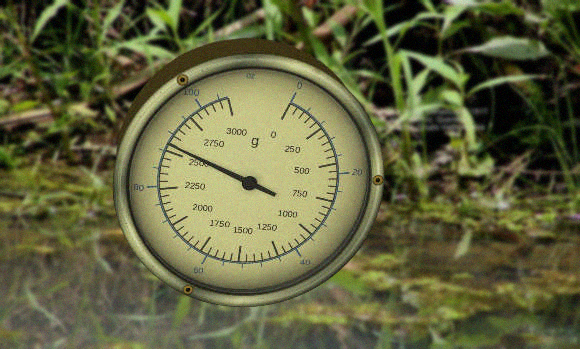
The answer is 2550 g
